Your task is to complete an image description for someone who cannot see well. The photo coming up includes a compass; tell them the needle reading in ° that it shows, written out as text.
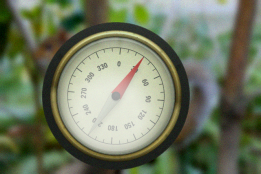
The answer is 30 °
